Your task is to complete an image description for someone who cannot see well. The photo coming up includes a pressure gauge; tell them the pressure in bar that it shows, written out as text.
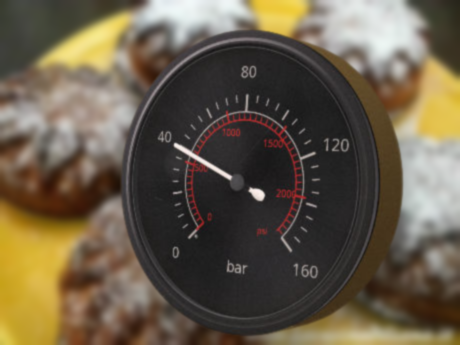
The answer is 40 bar
